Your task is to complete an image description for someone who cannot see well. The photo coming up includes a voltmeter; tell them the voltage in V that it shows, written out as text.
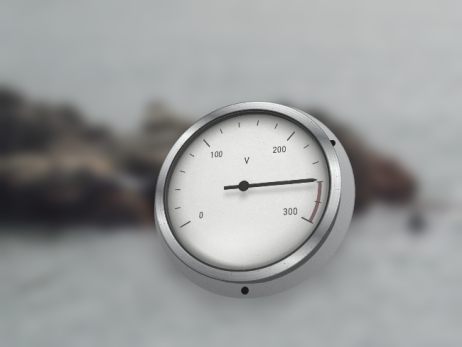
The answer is 260 V
